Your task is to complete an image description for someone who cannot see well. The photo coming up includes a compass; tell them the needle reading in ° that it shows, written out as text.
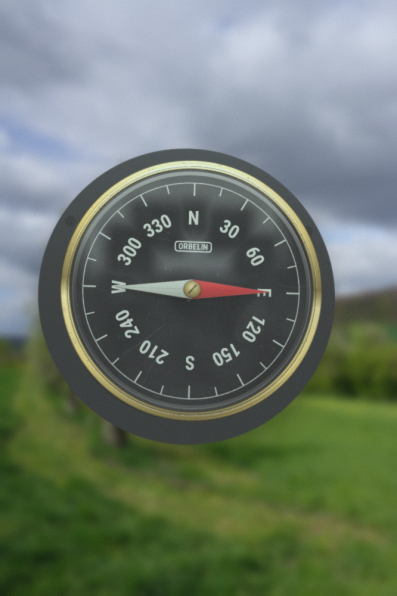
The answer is 90 °
